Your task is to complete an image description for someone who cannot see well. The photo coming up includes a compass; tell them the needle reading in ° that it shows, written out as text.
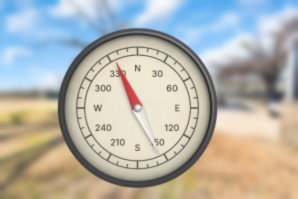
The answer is 335 °
